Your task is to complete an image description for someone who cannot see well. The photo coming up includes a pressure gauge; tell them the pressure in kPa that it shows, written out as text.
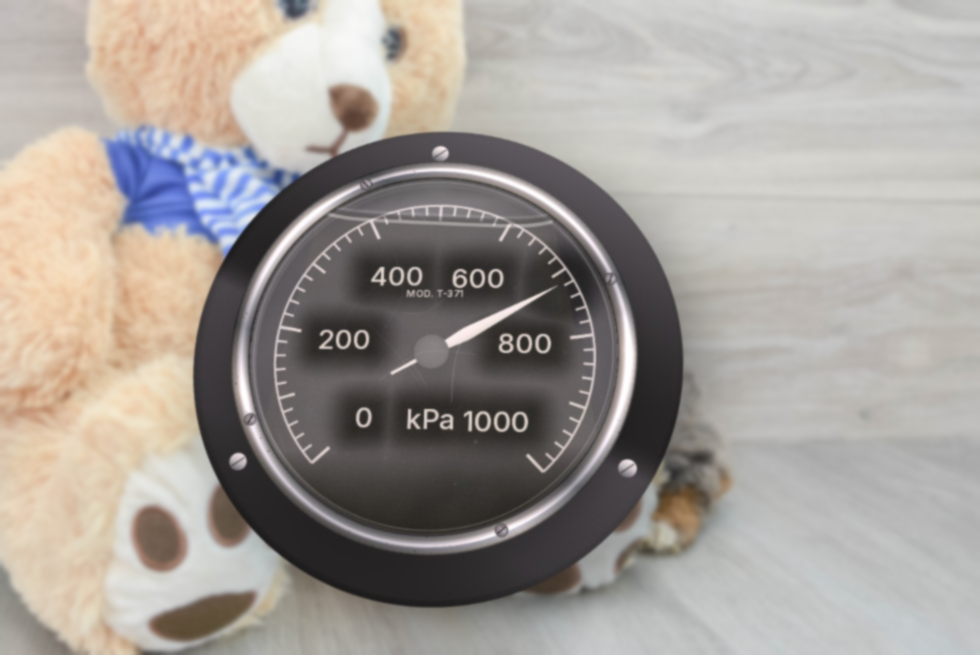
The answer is 720 kPa
